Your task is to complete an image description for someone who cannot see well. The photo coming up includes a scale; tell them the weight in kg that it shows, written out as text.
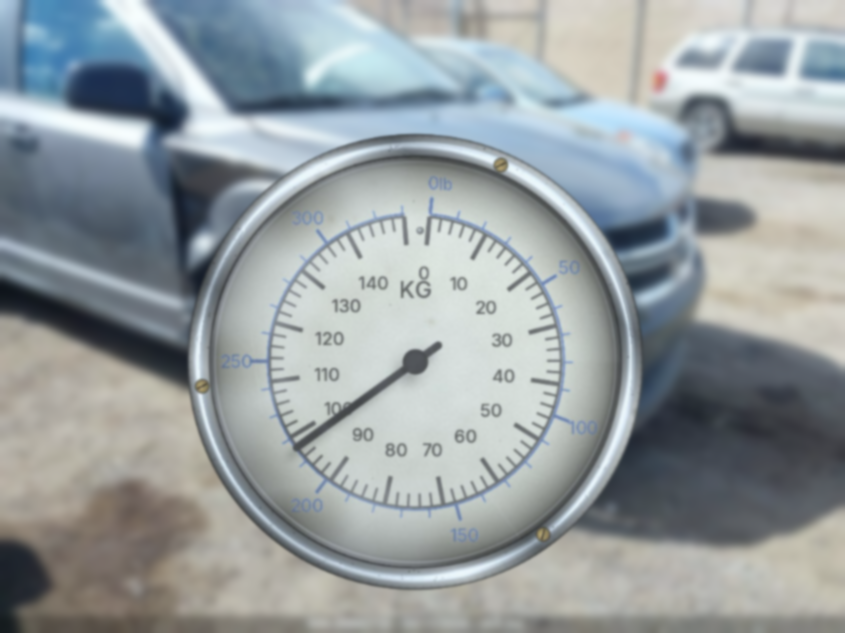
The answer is 98 kg
